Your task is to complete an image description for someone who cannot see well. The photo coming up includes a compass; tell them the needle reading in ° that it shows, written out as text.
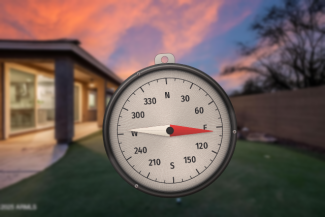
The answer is 95 °
